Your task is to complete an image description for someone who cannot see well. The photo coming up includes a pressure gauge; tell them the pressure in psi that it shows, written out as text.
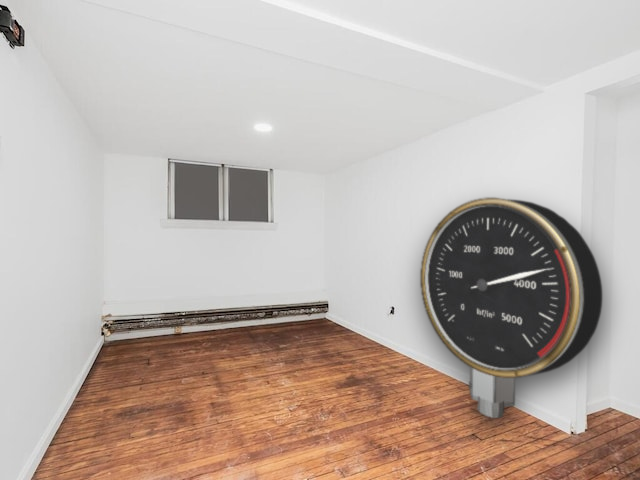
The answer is 3800 psi
